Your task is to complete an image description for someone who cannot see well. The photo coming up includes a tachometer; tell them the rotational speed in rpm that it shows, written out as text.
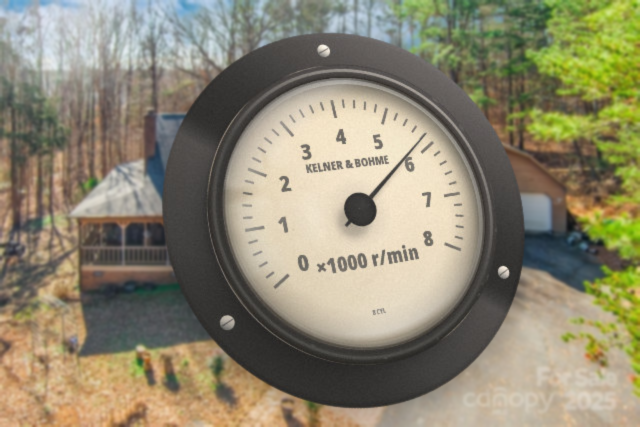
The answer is 5800 rpm
